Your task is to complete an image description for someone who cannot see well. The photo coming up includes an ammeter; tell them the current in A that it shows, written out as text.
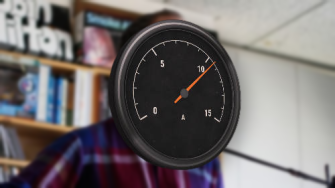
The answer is 10.5 A
